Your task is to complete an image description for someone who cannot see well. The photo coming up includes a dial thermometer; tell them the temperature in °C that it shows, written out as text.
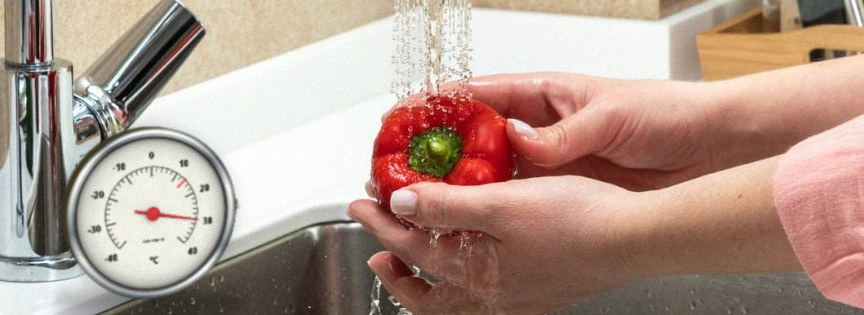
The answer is 30 °C
